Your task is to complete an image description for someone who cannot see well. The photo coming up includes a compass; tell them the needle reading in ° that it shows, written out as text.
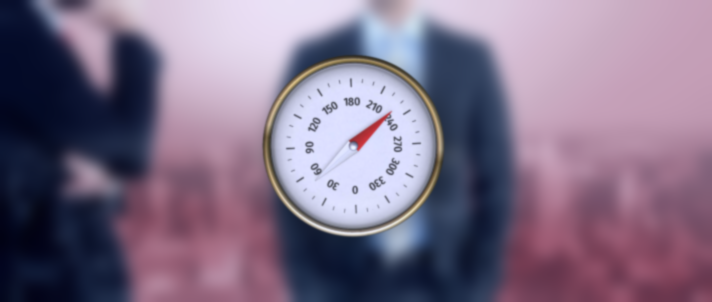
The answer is 230 °
